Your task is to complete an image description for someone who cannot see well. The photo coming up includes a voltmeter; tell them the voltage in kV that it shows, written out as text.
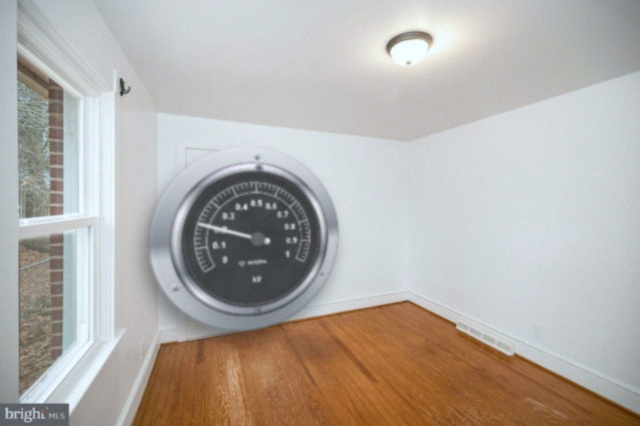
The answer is 0.2 kV
